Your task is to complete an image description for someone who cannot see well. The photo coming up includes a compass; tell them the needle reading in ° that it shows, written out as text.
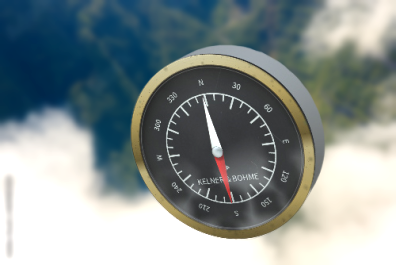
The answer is 180 °
